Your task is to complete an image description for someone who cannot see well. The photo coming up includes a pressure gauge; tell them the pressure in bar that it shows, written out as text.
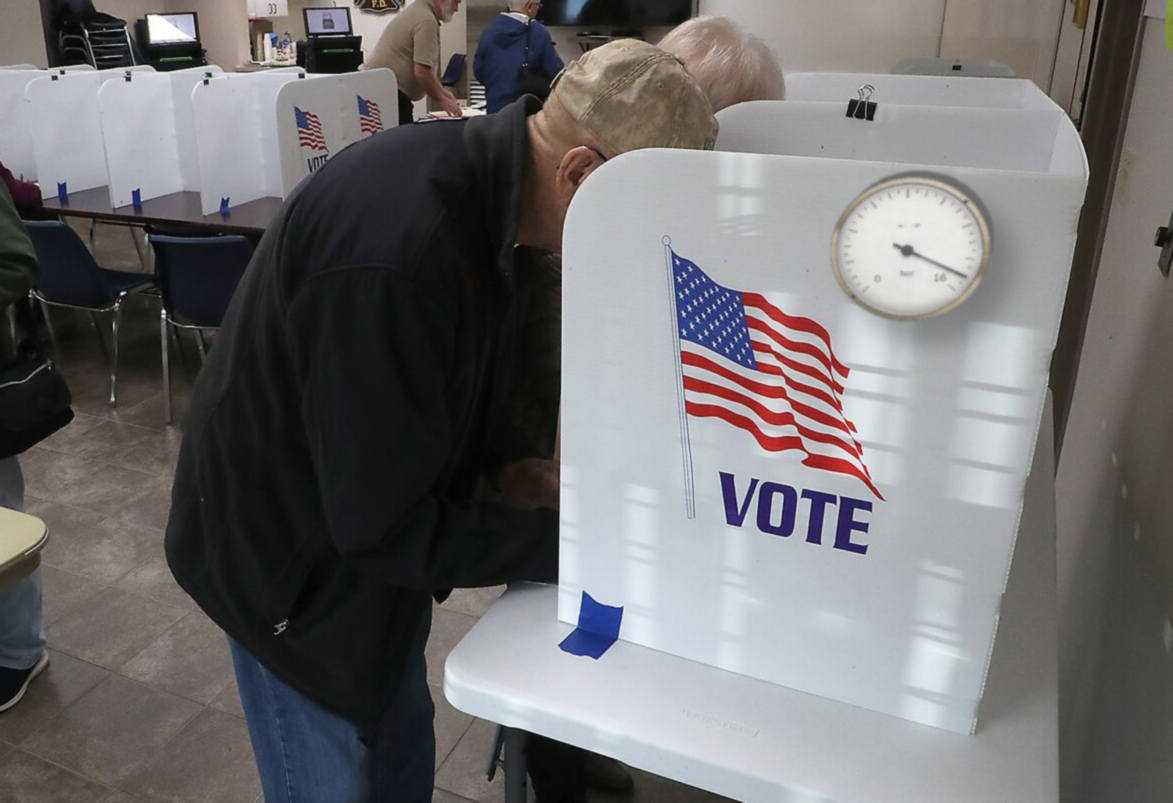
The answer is 15 bar
